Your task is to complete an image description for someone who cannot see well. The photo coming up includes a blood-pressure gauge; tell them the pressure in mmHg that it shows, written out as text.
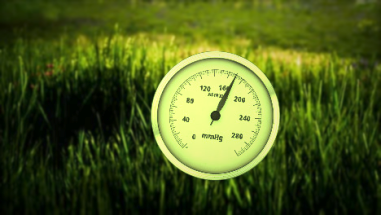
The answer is 170 mmHg
